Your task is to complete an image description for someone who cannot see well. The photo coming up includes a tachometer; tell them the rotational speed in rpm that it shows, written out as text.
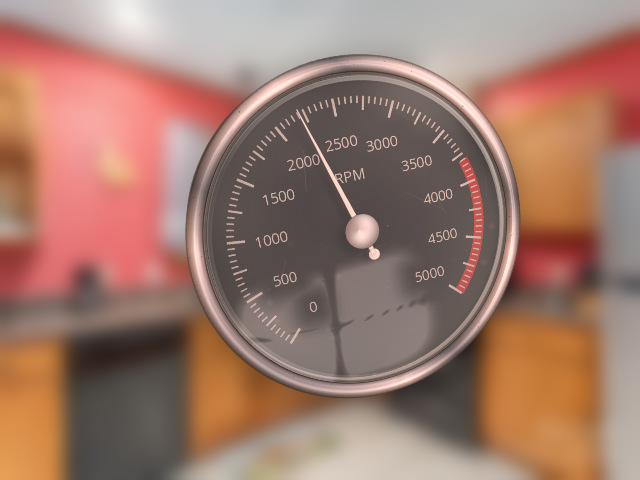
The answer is 2200 rpm
